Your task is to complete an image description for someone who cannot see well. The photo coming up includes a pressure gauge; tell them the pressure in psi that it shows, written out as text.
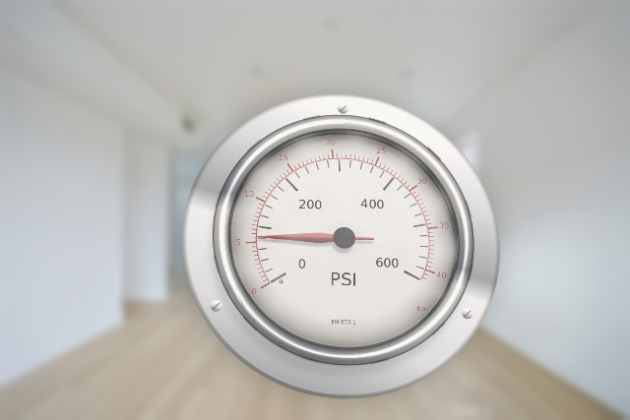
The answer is 80 psi
